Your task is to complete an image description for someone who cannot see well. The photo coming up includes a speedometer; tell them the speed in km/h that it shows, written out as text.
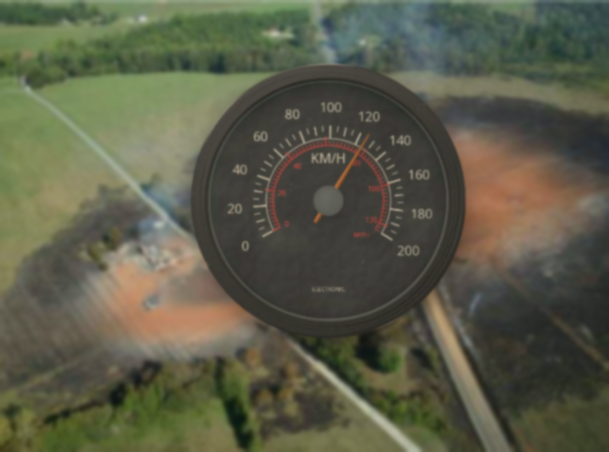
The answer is 125 km/h
